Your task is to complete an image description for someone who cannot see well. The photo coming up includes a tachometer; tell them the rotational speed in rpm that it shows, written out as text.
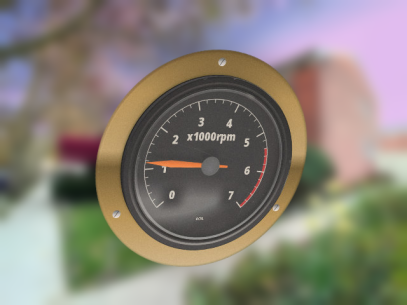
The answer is 1200 rpm
